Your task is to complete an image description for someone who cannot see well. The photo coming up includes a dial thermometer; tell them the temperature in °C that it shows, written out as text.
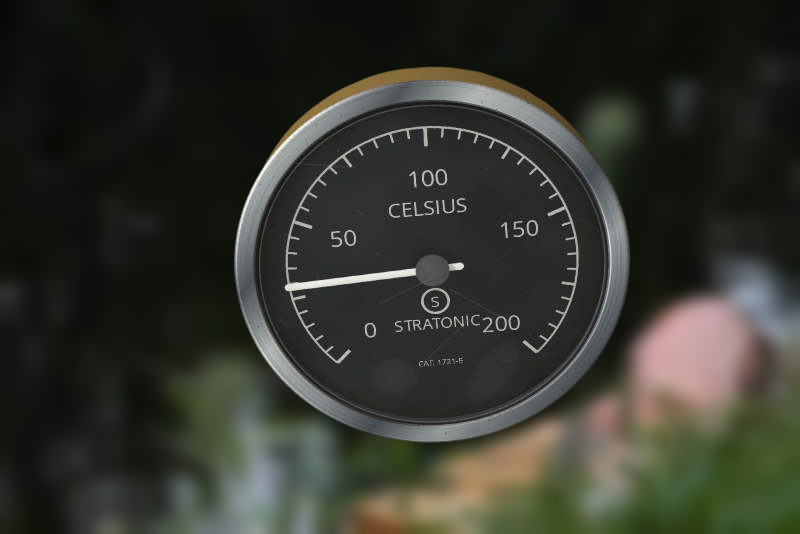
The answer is 30 °C
